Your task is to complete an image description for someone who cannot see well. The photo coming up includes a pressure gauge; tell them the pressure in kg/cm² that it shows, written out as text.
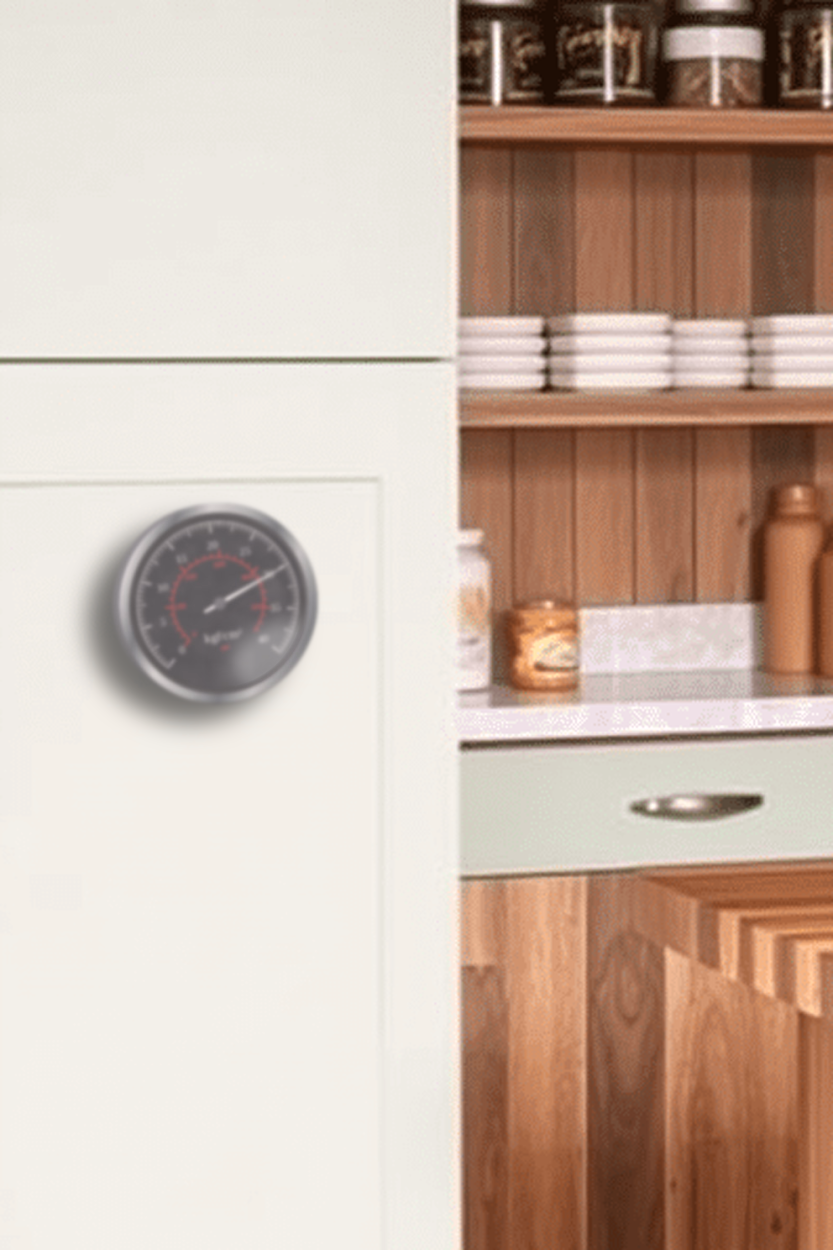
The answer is 30 kg/cm²
